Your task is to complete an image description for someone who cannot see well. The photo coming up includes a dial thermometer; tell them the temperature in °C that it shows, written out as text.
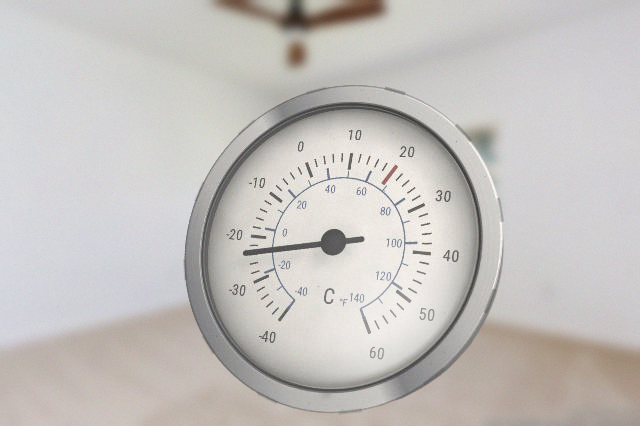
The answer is -24 °C
